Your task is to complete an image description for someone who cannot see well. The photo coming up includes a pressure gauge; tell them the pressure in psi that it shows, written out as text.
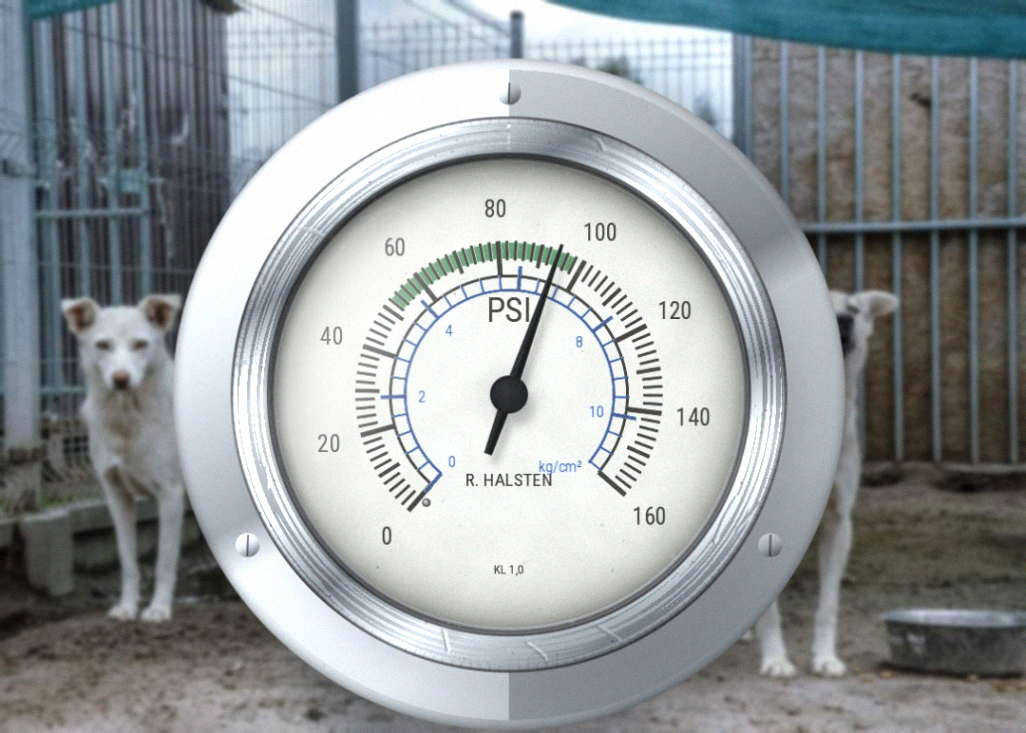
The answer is 94 psi
